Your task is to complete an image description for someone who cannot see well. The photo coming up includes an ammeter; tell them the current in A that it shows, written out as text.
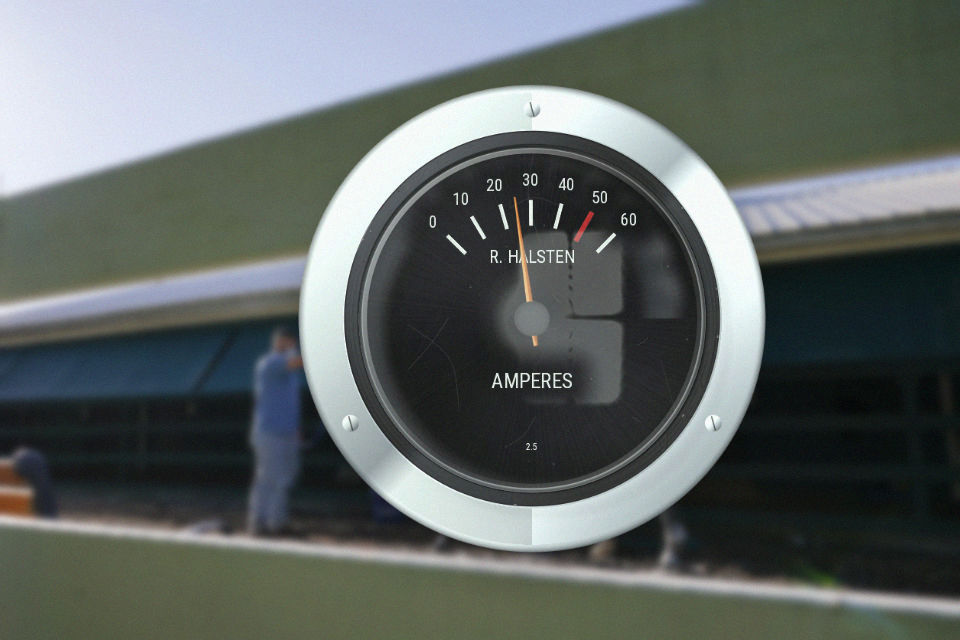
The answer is 25 A
